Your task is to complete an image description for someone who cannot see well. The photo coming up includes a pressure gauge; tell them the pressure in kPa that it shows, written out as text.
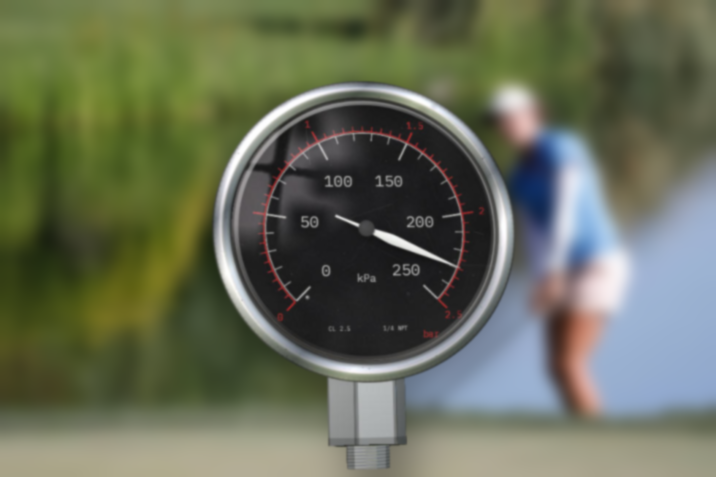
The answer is 230 kPa
